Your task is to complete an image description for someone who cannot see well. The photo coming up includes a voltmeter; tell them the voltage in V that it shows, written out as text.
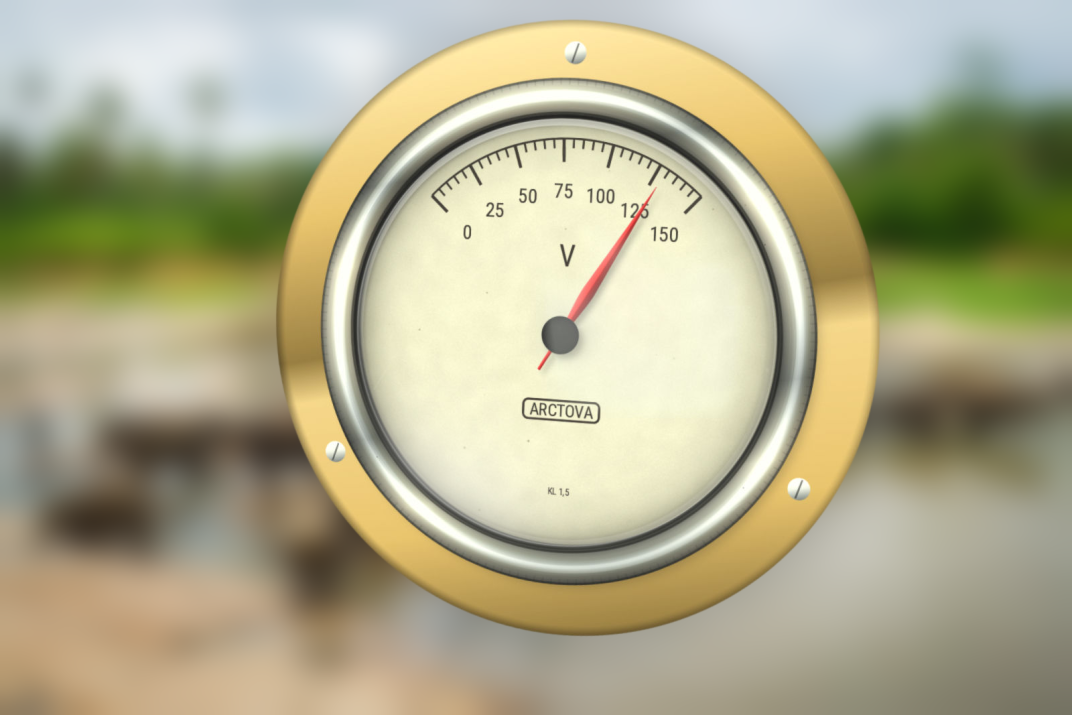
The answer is 130 V
